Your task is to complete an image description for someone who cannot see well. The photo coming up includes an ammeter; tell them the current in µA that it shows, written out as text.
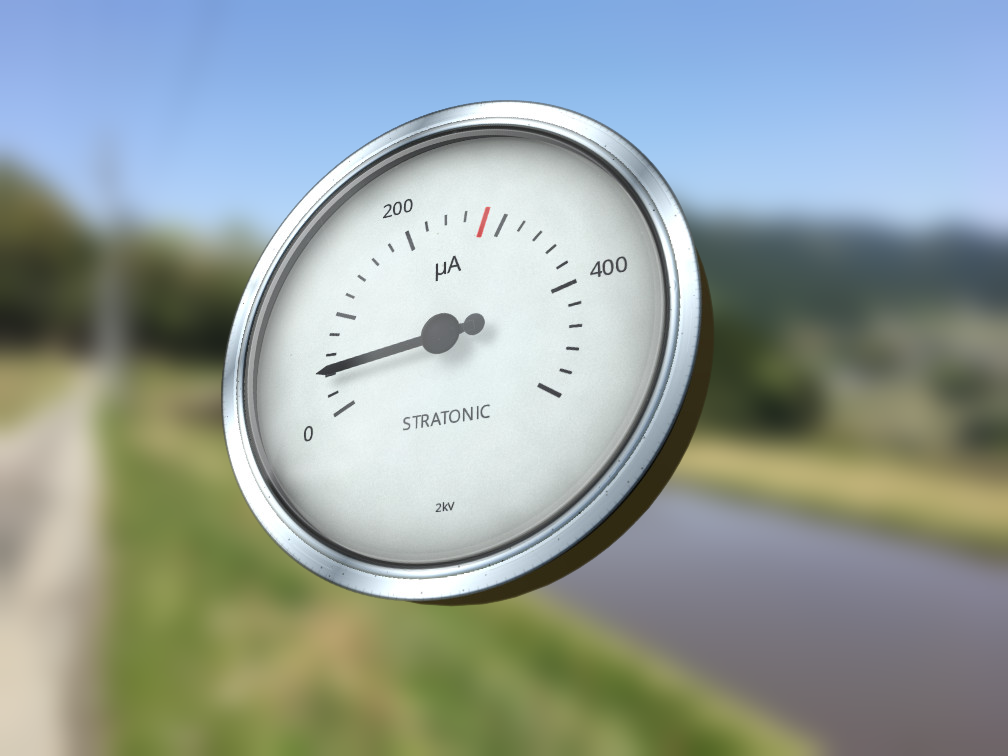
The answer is 40 µA
